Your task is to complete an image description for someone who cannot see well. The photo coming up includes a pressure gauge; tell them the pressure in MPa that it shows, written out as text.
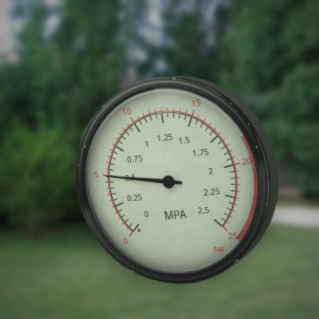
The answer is 0.5 MPa
